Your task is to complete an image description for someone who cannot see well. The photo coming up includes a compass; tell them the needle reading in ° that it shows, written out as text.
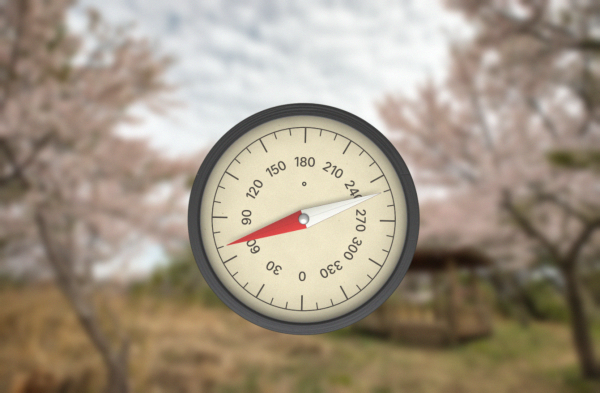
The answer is 70 °
